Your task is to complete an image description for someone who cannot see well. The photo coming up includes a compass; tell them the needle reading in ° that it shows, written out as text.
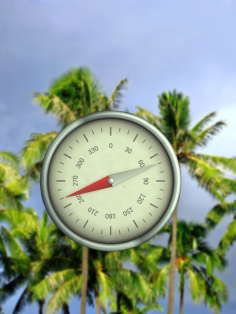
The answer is 250 °
